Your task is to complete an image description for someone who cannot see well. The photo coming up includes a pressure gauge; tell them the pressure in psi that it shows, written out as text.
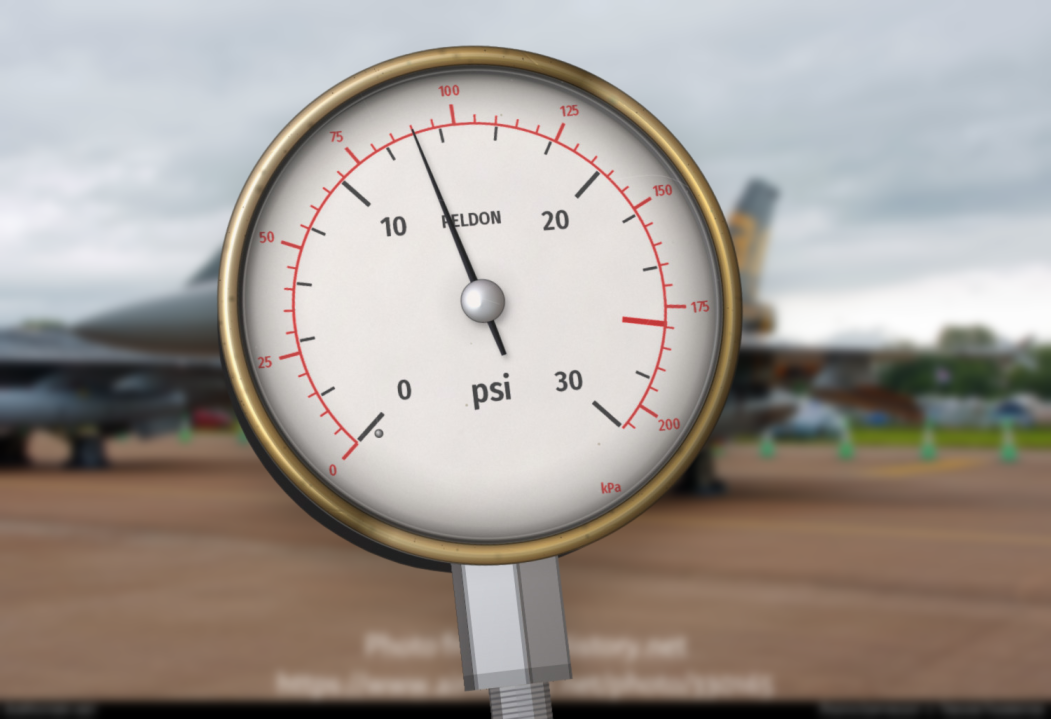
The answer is 13 psi
